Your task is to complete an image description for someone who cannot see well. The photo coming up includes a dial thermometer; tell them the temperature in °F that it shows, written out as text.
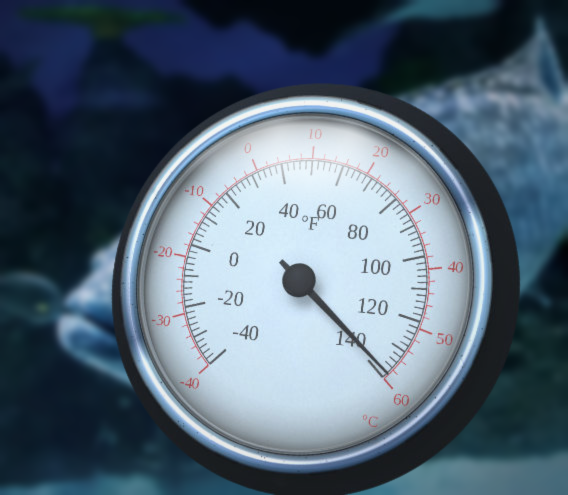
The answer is 138 °F
